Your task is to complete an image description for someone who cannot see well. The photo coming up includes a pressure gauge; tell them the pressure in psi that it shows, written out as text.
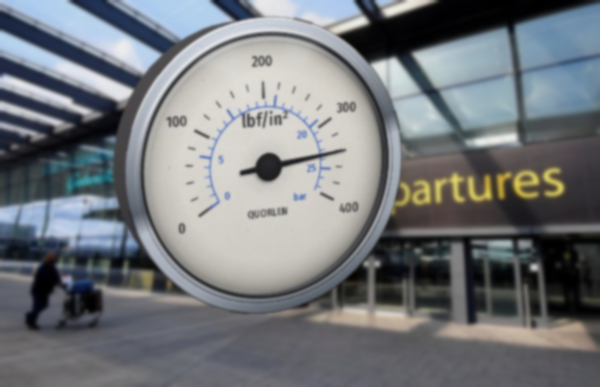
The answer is 340 psi
